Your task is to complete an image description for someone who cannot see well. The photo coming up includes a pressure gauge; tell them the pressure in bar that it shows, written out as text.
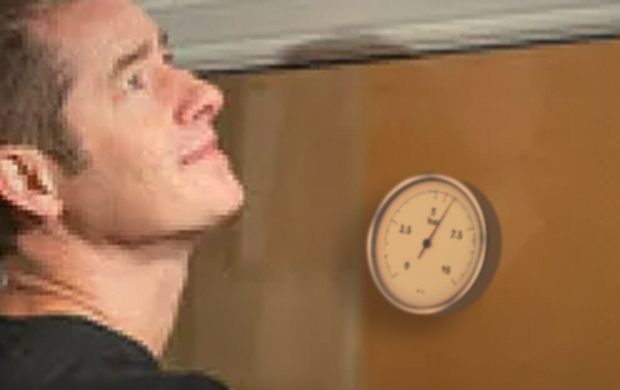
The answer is 6 bar
